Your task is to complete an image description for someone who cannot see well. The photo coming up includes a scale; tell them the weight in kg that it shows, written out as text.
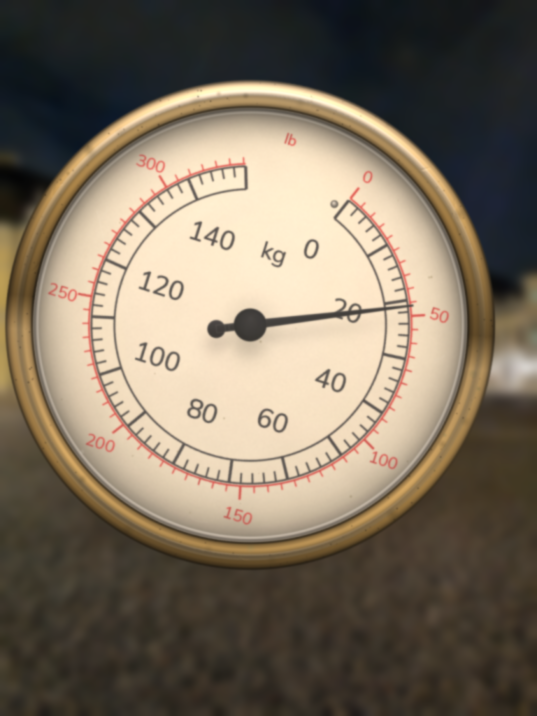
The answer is 21 kg
